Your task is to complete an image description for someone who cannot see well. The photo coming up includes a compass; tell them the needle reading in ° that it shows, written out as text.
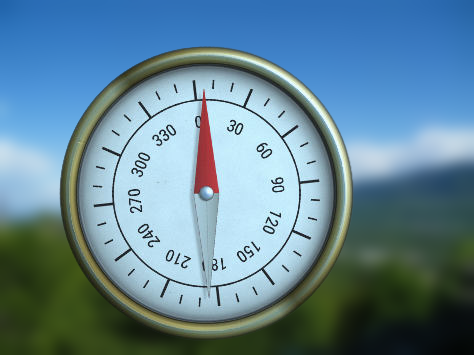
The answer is 5 °
